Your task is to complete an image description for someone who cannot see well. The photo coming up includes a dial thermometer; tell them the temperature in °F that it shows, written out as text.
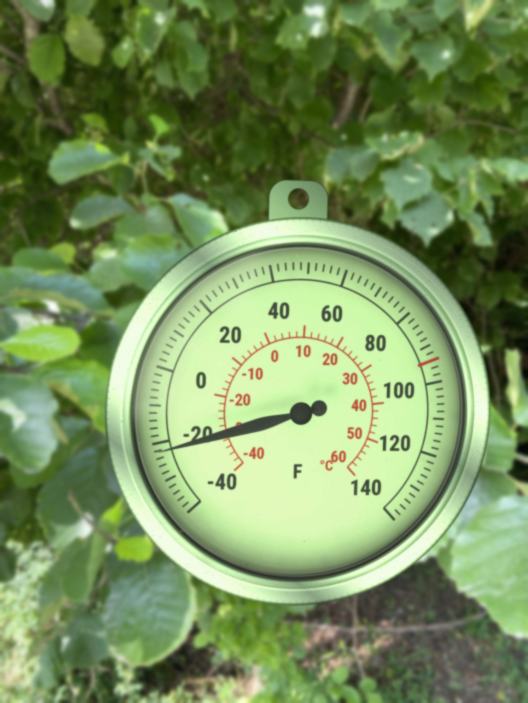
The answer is -22 °F
